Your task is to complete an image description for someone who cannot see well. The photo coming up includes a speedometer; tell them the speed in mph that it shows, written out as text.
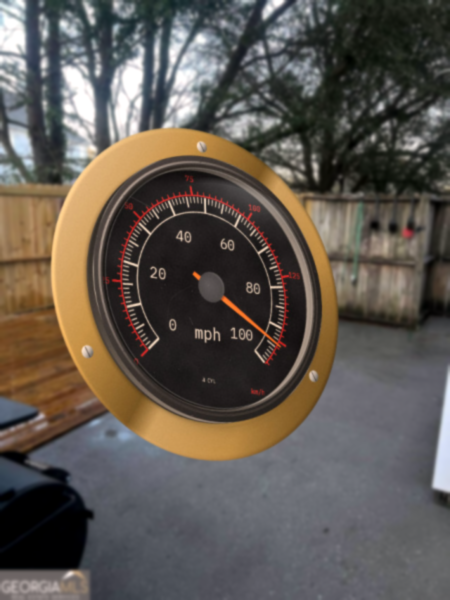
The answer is 95 mph
